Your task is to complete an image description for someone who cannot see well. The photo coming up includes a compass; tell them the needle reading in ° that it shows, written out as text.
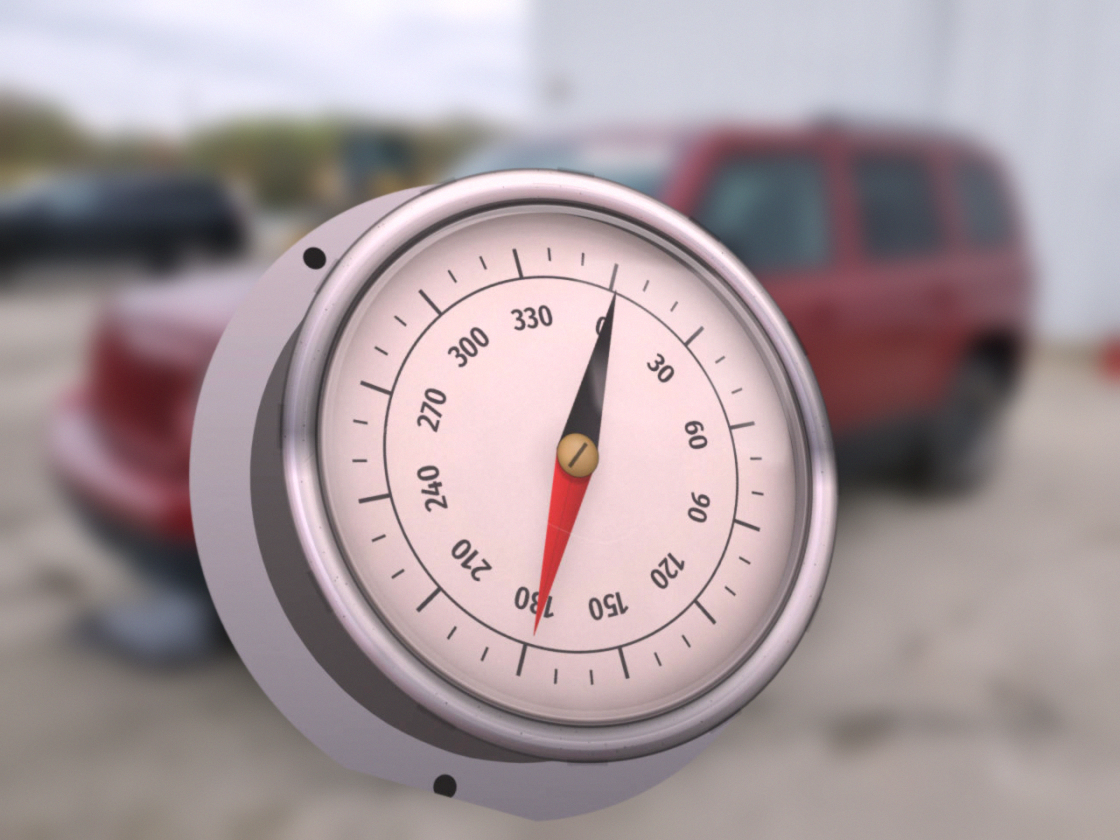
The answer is 180 °
